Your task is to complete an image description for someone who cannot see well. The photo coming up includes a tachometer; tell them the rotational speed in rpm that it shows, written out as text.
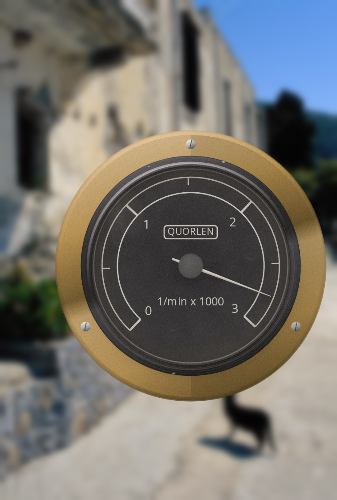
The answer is 2750 rpm
